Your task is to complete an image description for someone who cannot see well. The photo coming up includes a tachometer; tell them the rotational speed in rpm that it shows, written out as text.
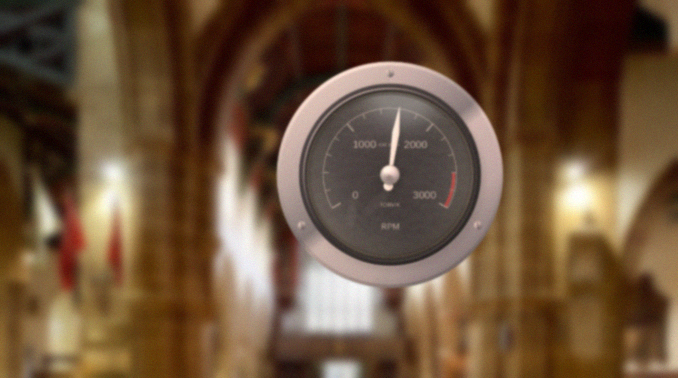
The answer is 1600 rpm
